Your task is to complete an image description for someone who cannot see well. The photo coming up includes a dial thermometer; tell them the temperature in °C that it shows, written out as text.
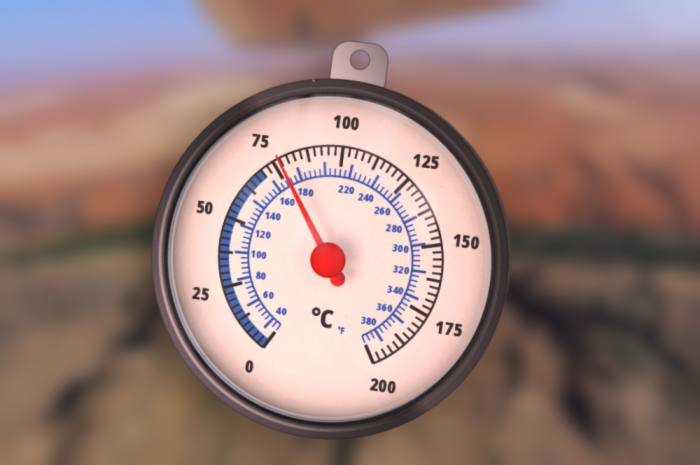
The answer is 77.5 °C
